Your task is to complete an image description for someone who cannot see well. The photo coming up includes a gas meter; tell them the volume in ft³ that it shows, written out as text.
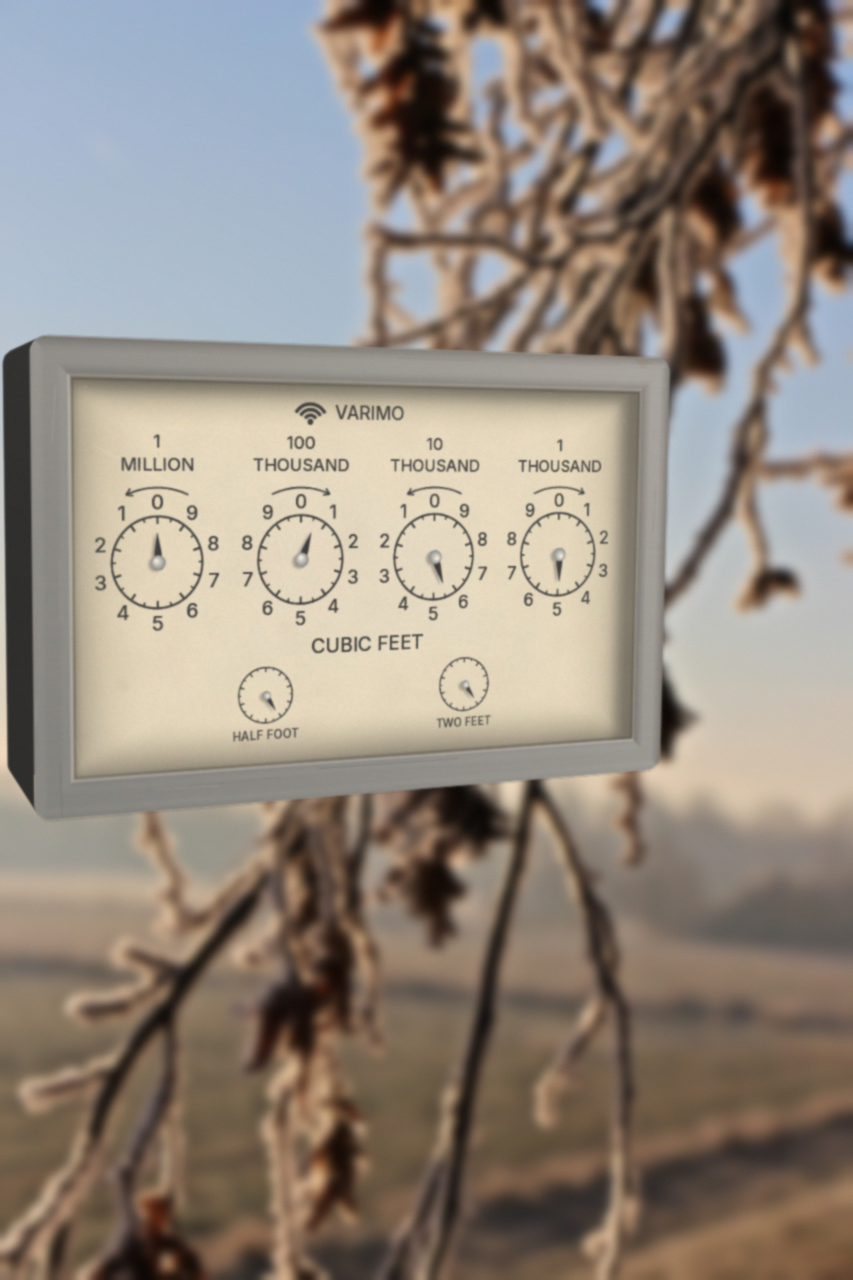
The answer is 5500 ft³
